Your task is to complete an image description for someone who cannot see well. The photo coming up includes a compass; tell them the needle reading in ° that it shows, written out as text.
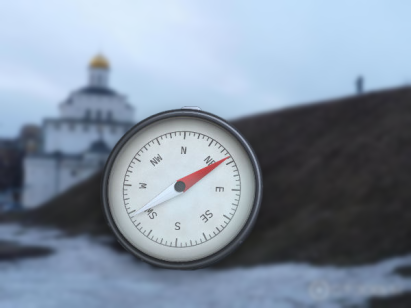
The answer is 55 °
